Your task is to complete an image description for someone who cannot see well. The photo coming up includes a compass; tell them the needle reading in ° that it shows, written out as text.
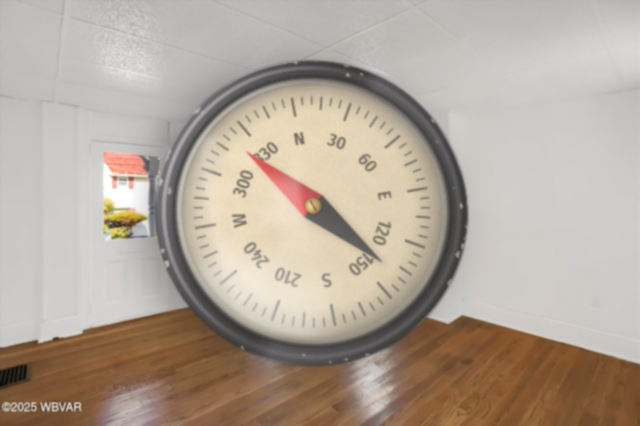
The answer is 320 °
